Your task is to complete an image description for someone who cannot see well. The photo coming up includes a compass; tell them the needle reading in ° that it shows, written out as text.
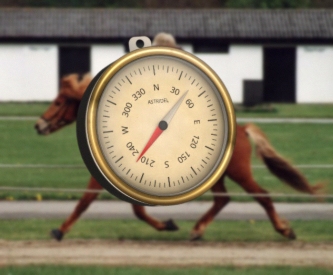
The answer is 225 °
